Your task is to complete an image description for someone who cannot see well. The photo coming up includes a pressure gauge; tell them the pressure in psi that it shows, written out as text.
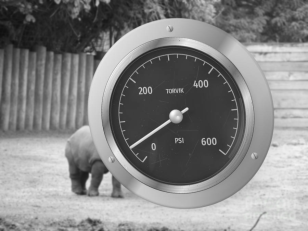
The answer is 40 psi
